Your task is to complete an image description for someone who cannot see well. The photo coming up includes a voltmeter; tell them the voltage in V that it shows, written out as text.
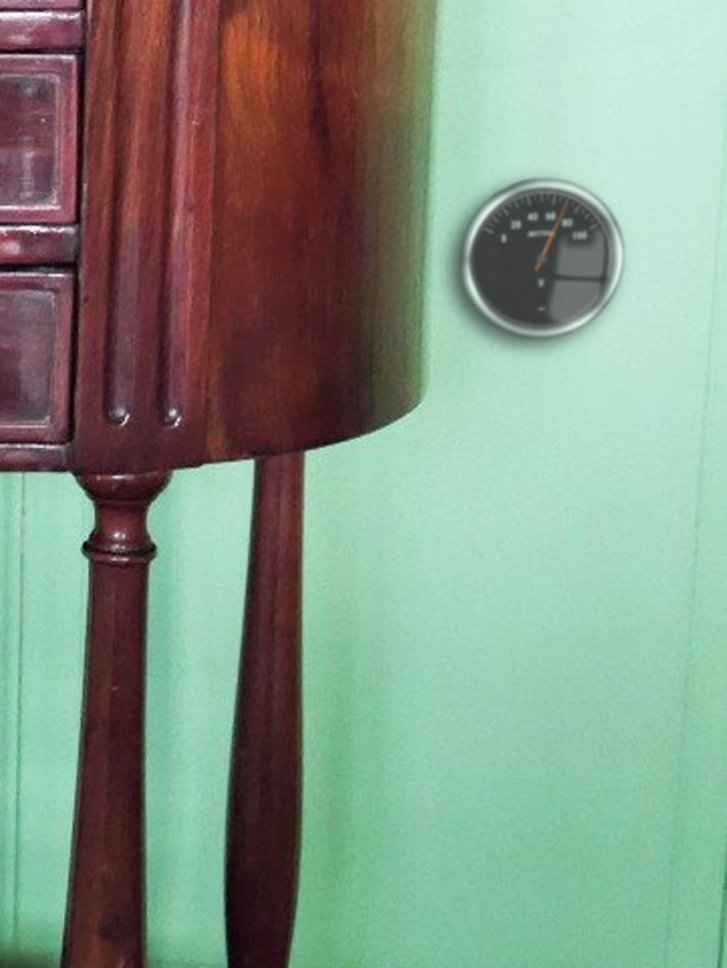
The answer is 70 V
